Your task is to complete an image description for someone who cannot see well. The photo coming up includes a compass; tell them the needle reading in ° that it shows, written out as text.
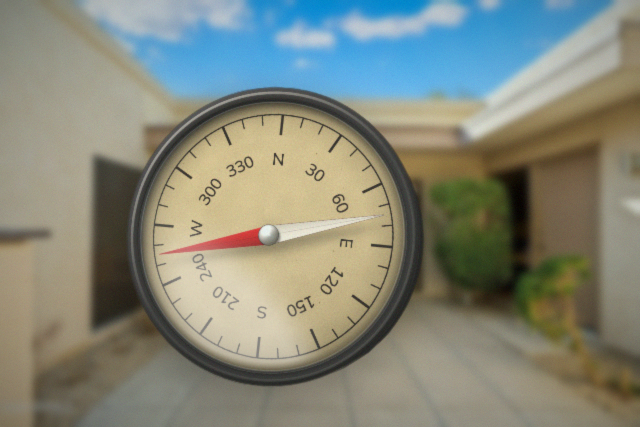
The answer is 255 °
